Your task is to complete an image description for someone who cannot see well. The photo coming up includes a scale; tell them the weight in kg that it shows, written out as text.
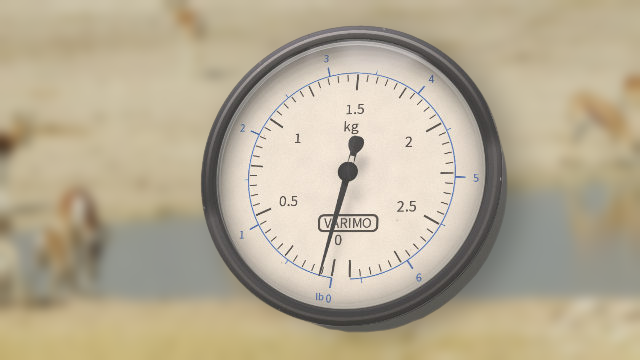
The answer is 0.05 kg
